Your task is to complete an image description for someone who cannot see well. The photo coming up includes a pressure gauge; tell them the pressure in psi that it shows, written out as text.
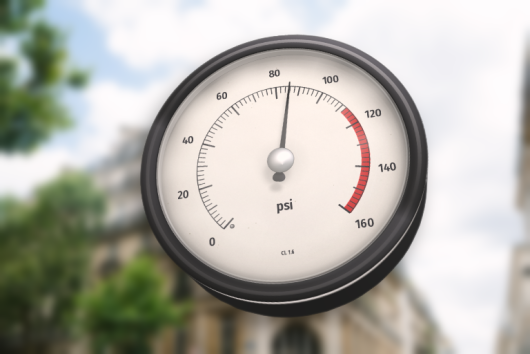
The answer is 86 psi
